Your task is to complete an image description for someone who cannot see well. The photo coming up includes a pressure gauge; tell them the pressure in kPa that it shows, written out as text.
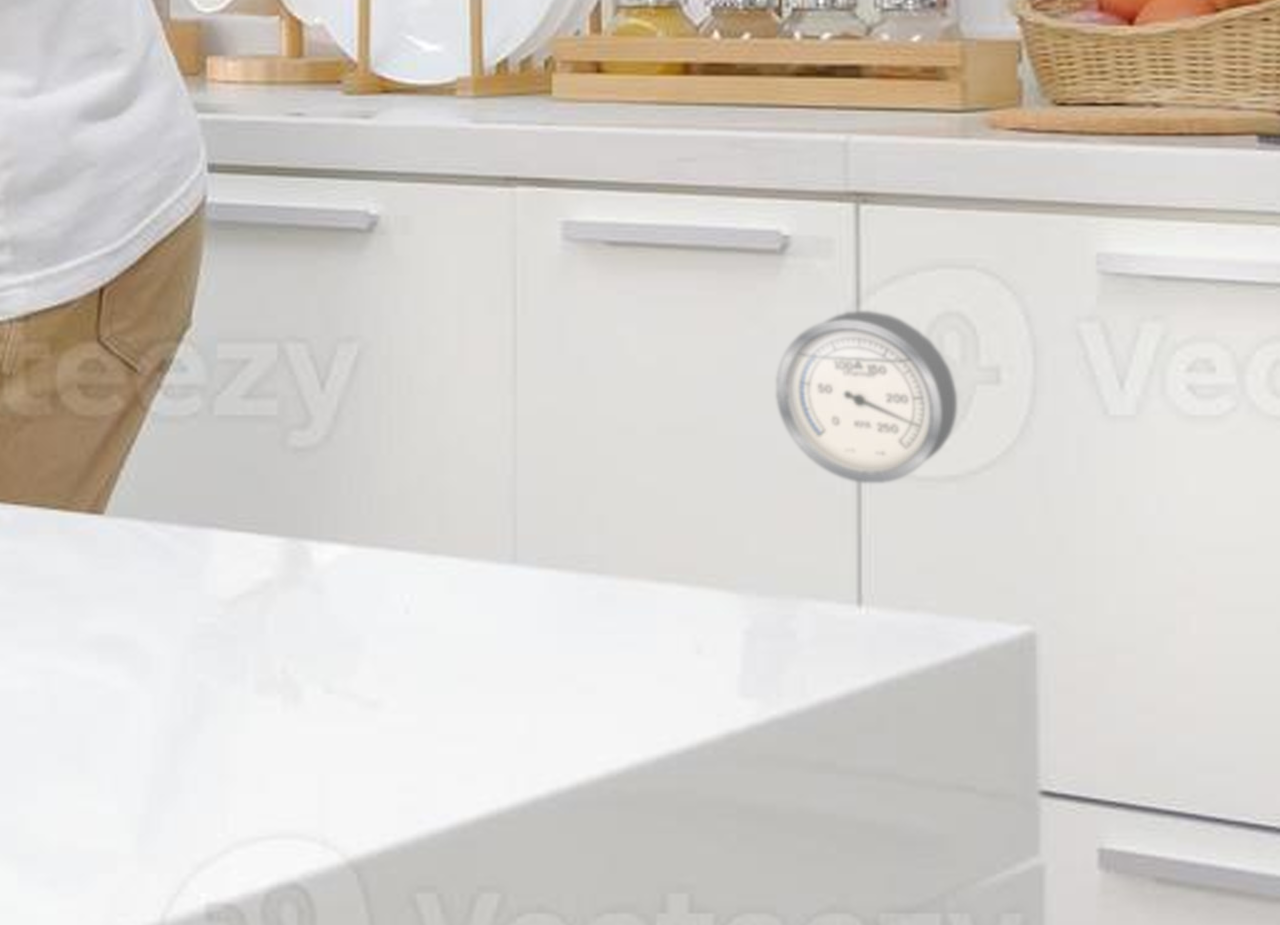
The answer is 225 kPa
